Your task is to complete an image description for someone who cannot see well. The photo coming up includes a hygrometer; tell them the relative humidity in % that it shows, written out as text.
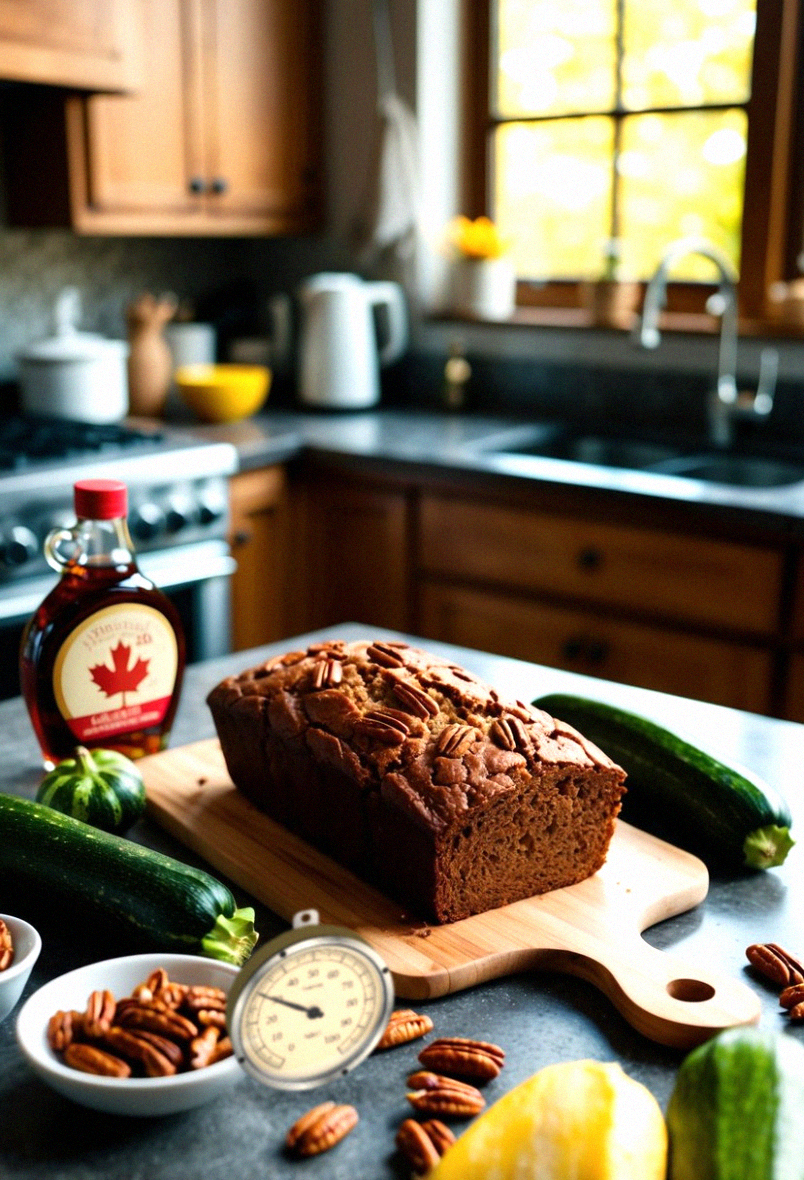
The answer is 30 %
